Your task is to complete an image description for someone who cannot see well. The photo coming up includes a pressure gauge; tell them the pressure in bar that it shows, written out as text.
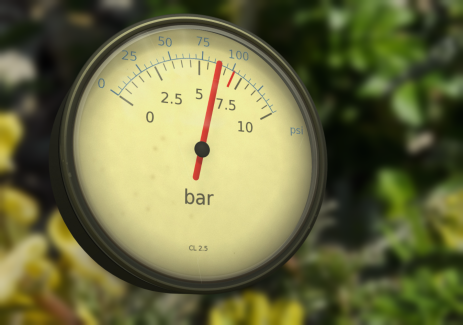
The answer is 6 bar
